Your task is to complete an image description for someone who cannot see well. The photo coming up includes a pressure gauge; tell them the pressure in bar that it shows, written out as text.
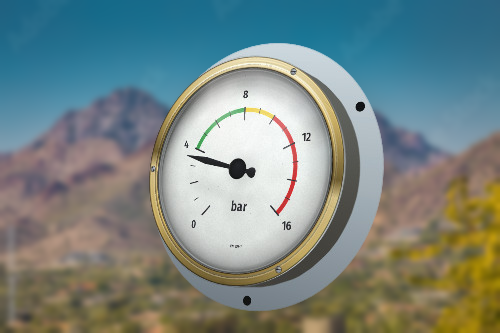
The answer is 3.5 bar
